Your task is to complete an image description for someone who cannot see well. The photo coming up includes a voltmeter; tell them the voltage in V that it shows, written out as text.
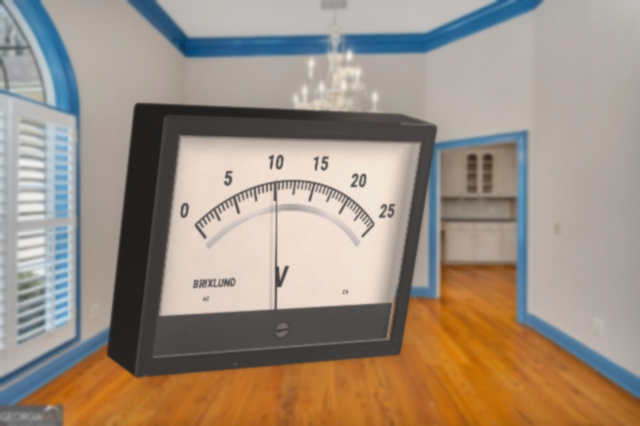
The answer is 10 V
